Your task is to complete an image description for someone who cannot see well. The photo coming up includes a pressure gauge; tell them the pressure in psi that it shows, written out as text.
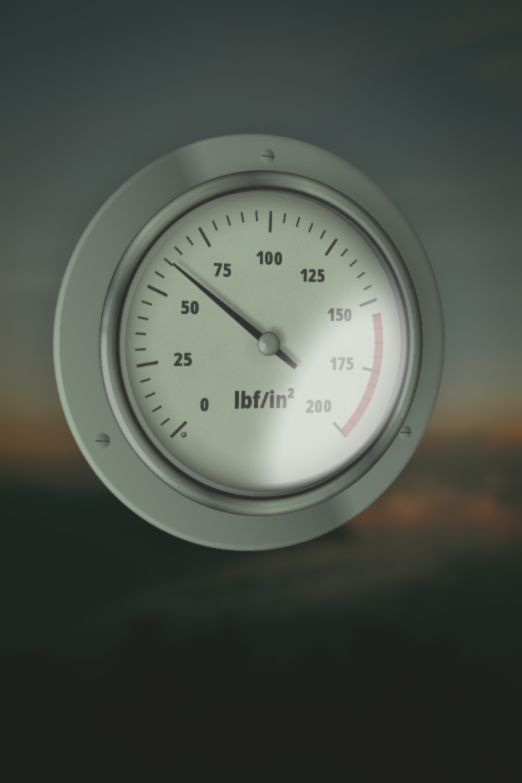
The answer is 60 psi
